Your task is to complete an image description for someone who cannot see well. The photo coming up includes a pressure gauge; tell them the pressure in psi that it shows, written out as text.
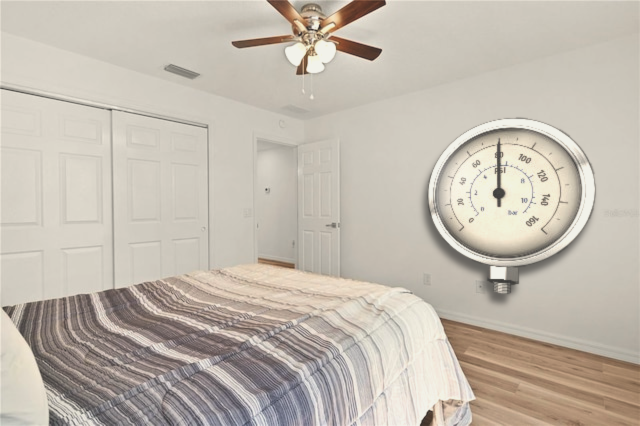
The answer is 80 psi
